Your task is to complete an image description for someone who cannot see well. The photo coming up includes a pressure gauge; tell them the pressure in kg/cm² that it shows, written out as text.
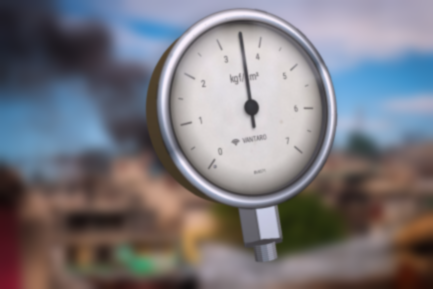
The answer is 3.5 kg/cm²
